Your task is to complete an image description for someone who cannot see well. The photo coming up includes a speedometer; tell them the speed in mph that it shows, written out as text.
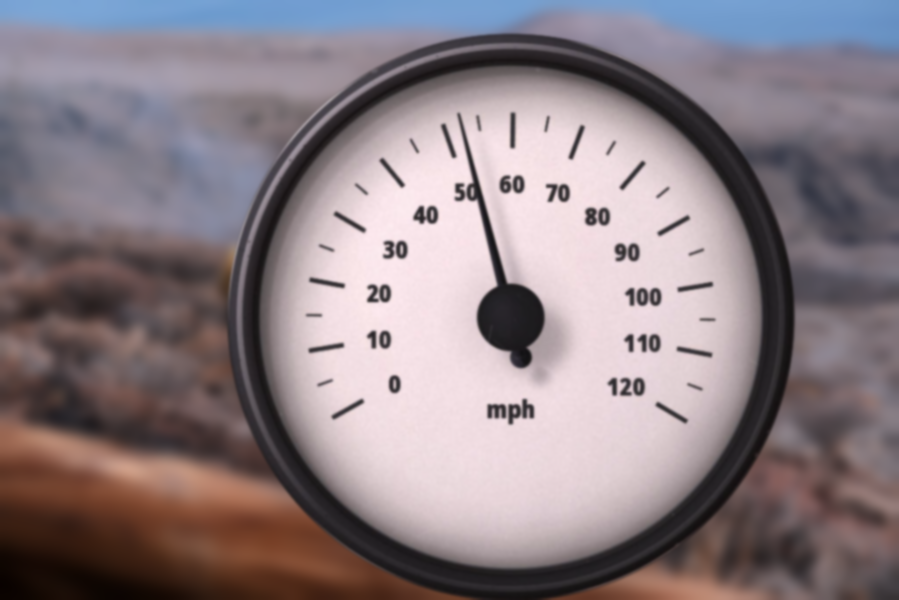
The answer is 52.5 mph
